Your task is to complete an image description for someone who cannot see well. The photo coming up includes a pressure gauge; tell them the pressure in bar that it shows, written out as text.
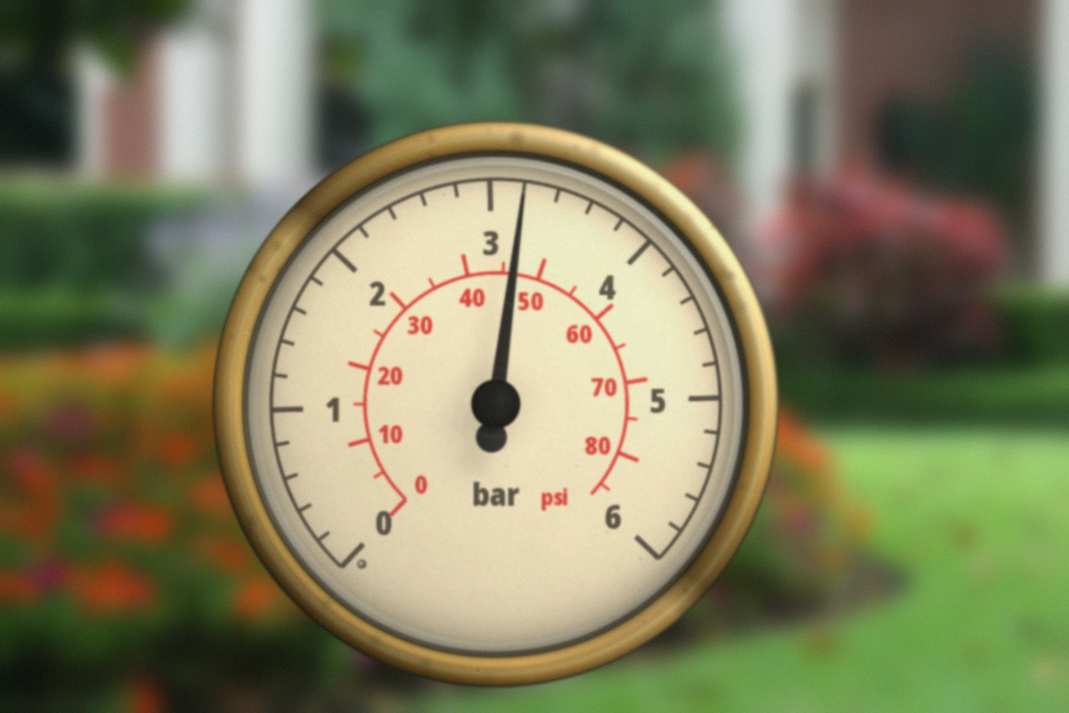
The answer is 3.2 bar
